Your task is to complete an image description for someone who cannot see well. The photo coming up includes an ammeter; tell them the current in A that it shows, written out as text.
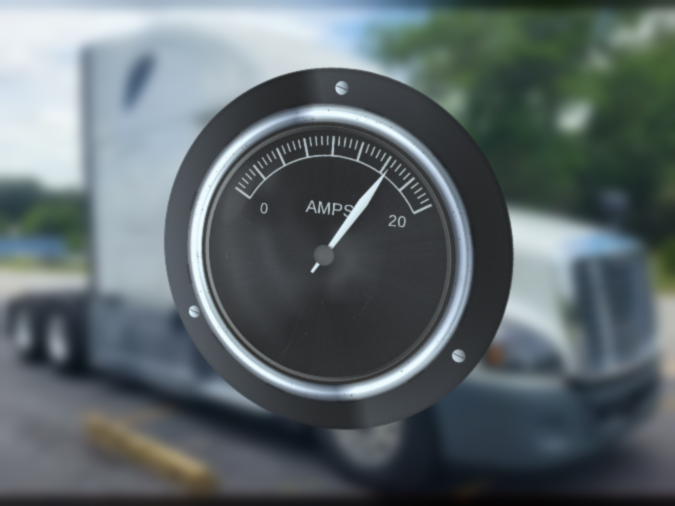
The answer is 15.5 A
